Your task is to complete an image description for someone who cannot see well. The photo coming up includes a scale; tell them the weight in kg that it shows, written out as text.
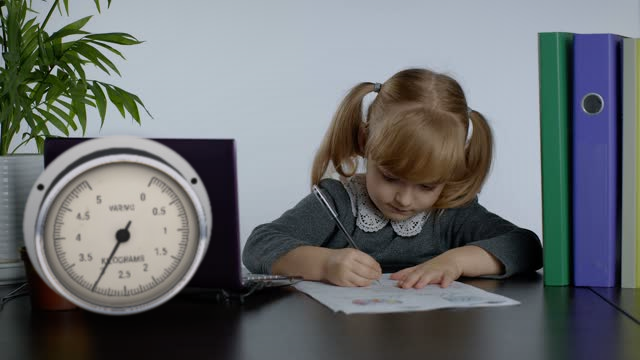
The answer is 3 kg
